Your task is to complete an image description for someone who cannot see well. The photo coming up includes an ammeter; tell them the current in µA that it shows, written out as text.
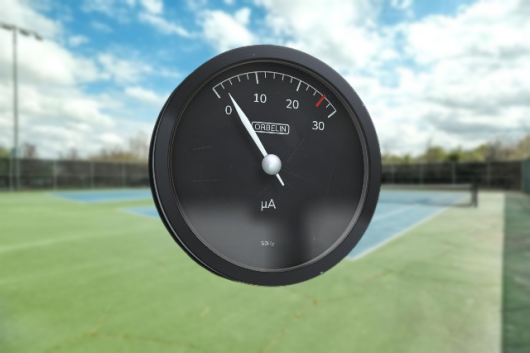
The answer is 2 µA
